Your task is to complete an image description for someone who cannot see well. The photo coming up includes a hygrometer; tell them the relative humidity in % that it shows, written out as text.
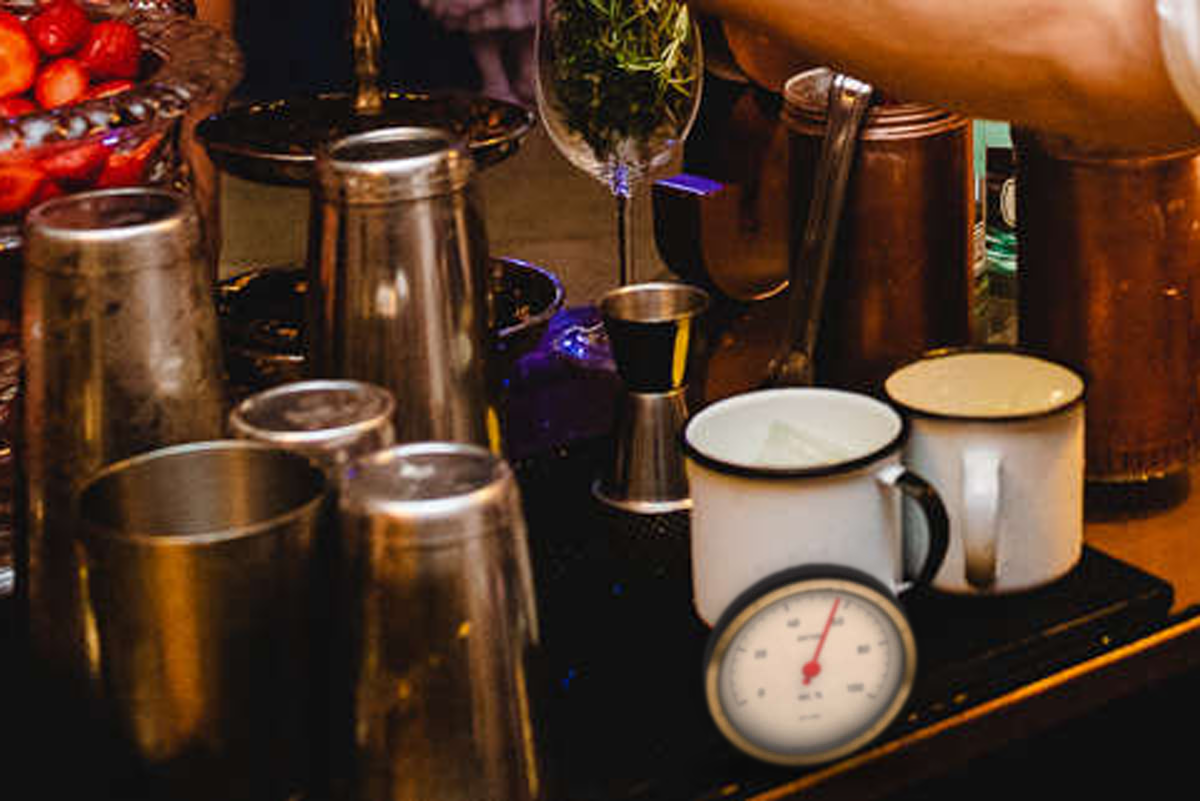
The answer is 56 %
